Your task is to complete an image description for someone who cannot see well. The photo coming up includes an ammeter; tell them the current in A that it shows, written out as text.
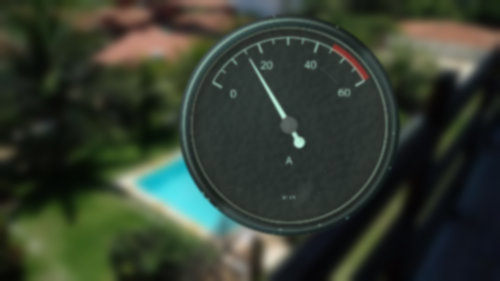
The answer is 15 A
